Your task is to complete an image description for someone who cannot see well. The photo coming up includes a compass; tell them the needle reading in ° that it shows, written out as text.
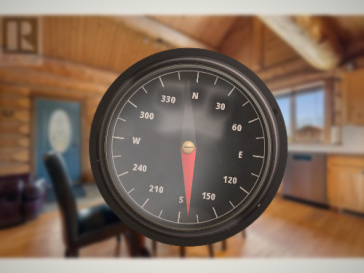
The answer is 172.5 °
